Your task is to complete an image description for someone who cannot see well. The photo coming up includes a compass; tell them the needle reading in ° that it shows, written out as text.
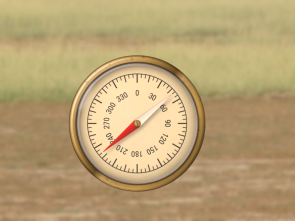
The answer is 230 °
